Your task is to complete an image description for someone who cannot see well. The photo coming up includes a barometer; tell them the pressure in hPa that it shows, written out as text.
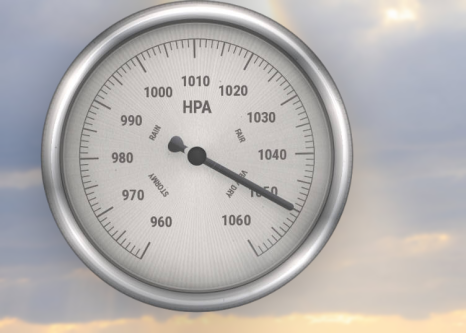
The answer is 1050 hPa
